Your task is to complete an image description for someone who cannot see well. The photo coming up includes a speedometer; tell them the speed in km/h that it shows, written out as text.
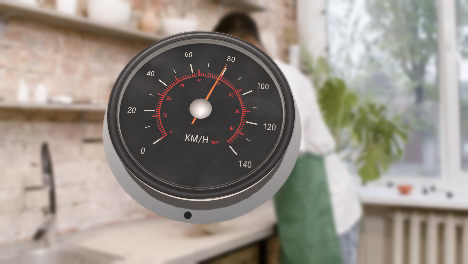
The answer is 80 km/h
